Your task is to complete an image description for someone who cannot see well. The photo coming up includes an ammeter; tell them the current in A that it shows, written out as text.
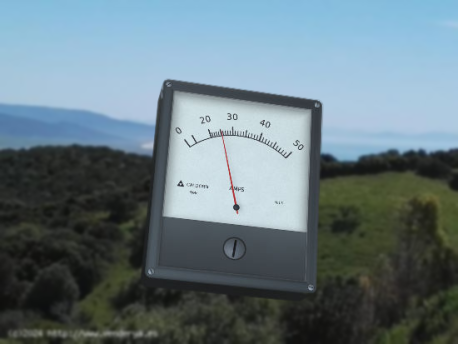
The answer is 25 A
